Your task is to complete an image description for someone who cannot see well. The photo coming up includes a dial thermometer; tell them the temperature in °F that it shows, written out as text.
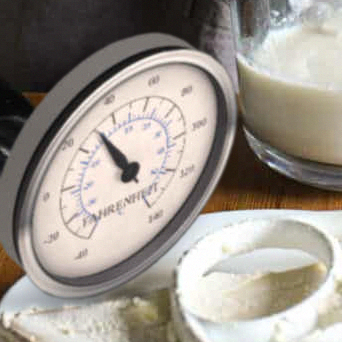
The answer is 30 °F
